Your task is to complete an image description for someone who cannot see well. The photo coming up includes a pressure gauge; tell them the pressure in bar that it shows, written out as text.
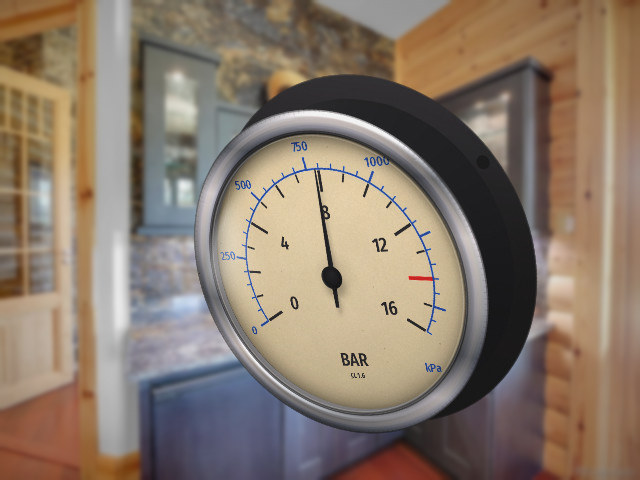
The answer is 8 bar
